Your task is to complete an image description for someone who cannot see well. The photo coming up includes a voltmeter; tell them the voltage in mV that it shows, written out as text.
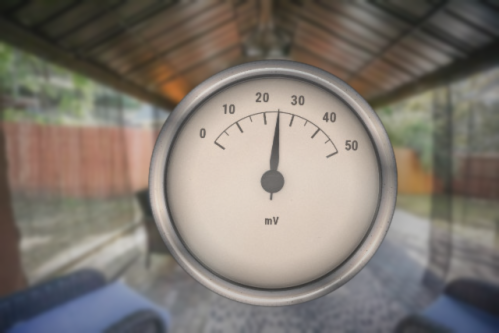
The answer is 25 mV
